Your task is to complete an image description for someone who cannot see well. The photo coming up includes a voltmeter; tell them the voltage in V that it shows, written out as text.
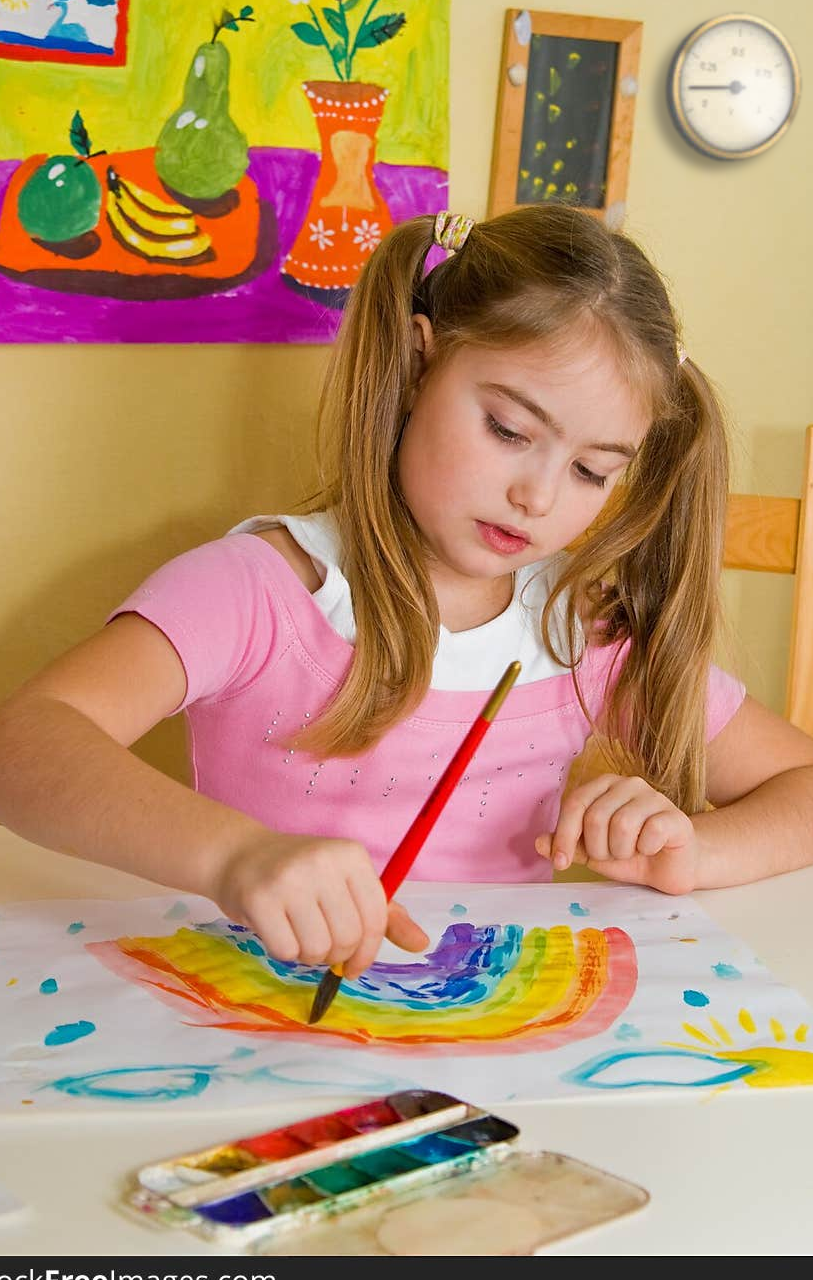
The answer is 0.1 V
